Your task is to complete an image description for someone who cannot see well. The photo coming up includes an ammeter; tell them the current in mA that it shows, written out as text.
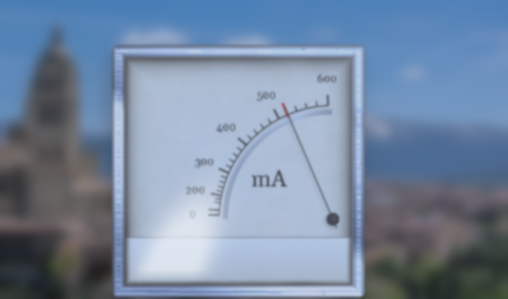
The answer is 520 mA
